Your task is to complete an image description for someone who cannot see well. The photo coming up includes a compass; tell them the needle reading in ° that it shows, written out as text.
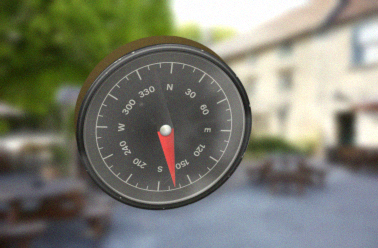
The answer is 165 °
